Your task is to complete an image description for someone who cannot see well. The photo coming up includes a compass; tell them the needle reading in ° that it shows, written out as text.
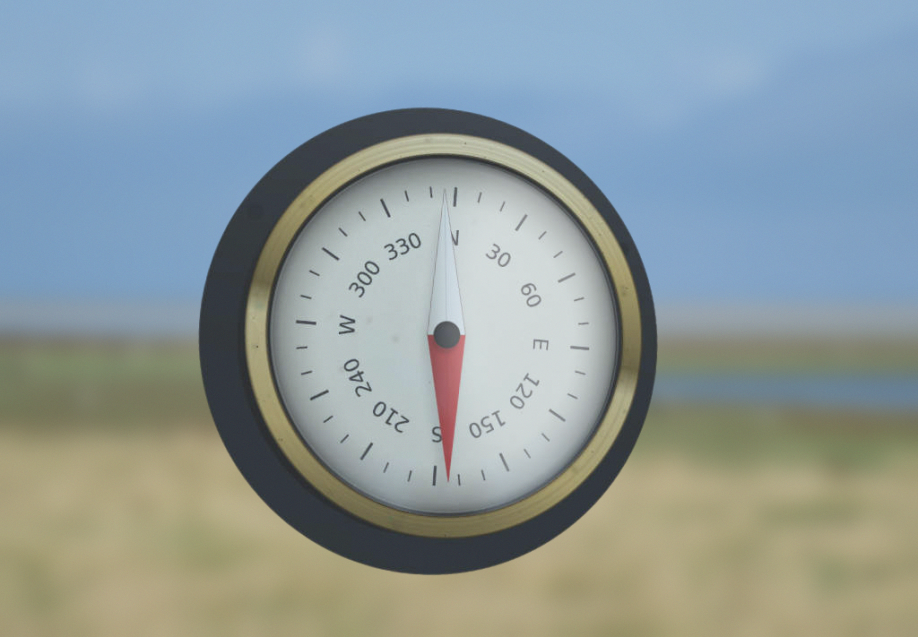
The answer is 175 °
